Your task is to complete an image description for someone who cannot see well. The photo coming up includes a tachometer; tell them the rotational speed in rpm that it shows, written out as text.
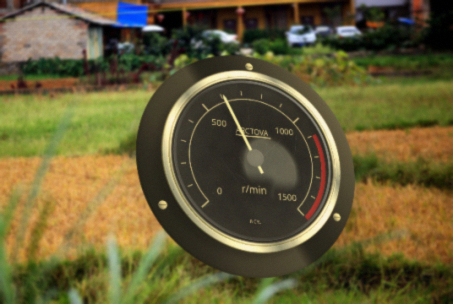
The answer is 600 rpm
